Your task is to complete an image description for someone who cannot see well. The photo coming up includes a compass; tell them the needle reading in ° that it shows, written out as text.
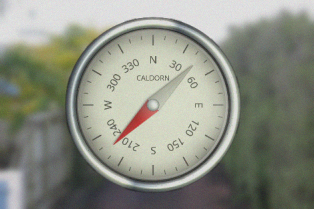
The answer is 225 °
